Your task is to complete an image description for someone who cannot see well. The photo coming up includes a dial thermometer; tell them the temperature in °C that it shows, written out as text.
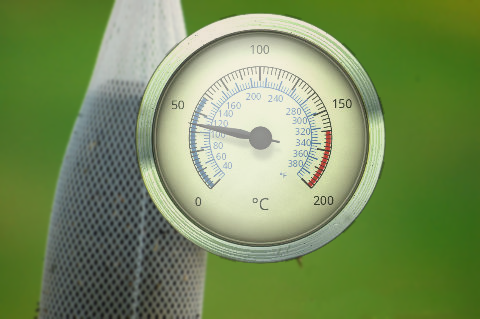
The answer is 42.5 °C
